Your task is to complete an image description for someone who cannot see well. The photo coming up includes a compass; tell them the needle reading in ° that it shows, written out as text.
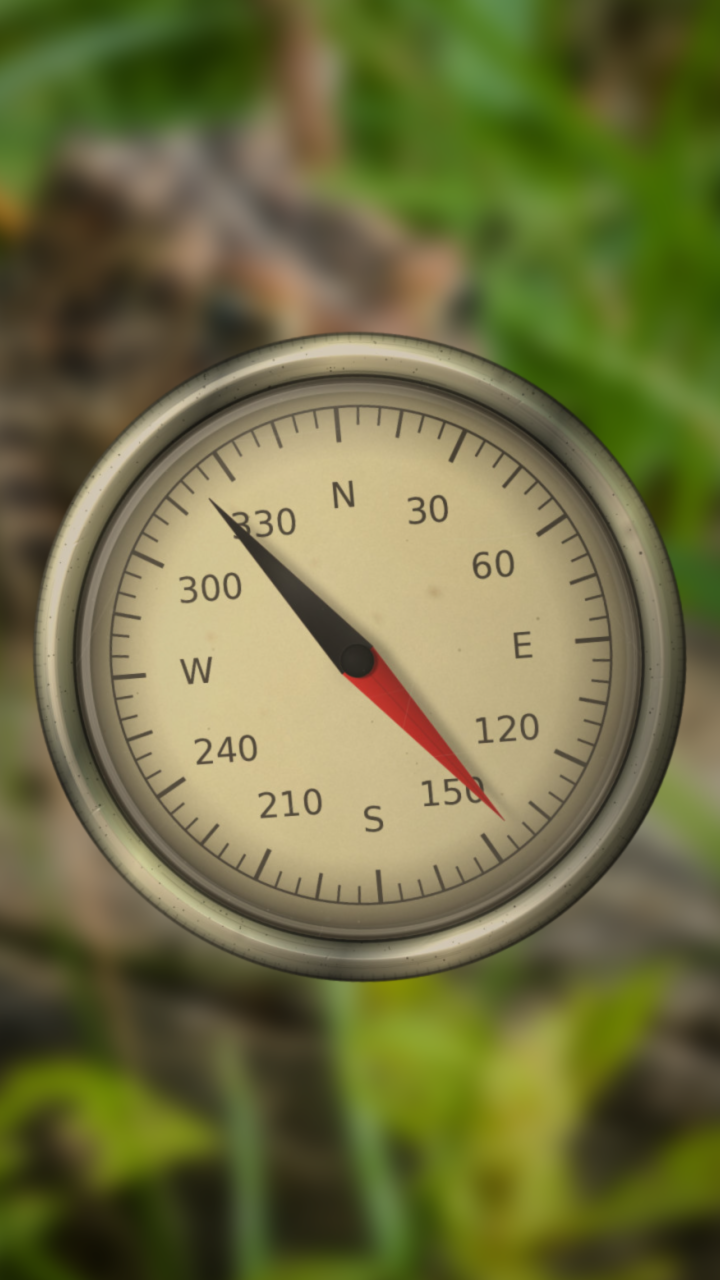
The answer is 142.5 °
